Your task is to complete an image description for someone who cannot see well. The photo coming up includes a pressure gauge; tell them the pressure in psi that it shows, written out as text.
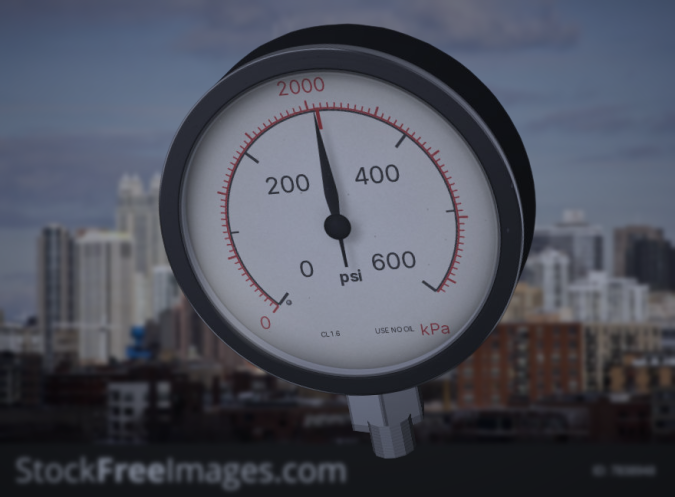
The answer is 300 psi
